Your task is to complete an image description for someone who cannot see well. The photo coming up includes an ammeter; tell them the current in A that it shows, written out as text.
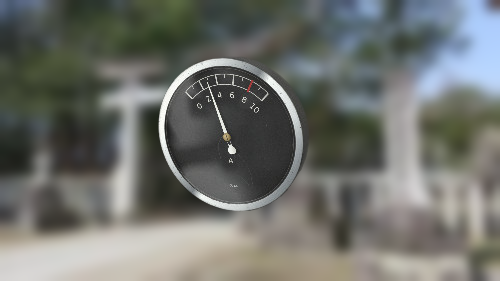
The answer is 3 A
